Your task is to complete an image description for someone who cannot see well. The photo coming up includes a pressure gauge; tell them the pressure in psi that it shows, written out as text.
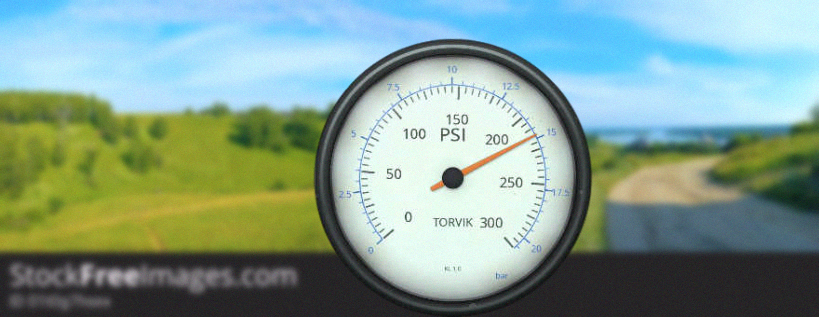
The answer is 215 psi
